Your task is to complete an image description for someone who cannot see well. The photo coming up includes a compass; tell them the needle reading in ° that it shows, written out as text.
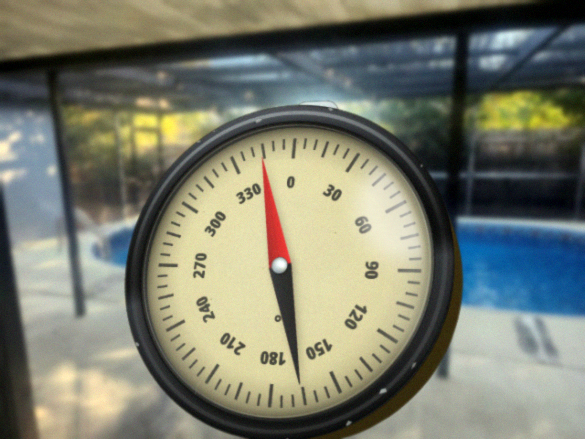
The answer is 345 °
